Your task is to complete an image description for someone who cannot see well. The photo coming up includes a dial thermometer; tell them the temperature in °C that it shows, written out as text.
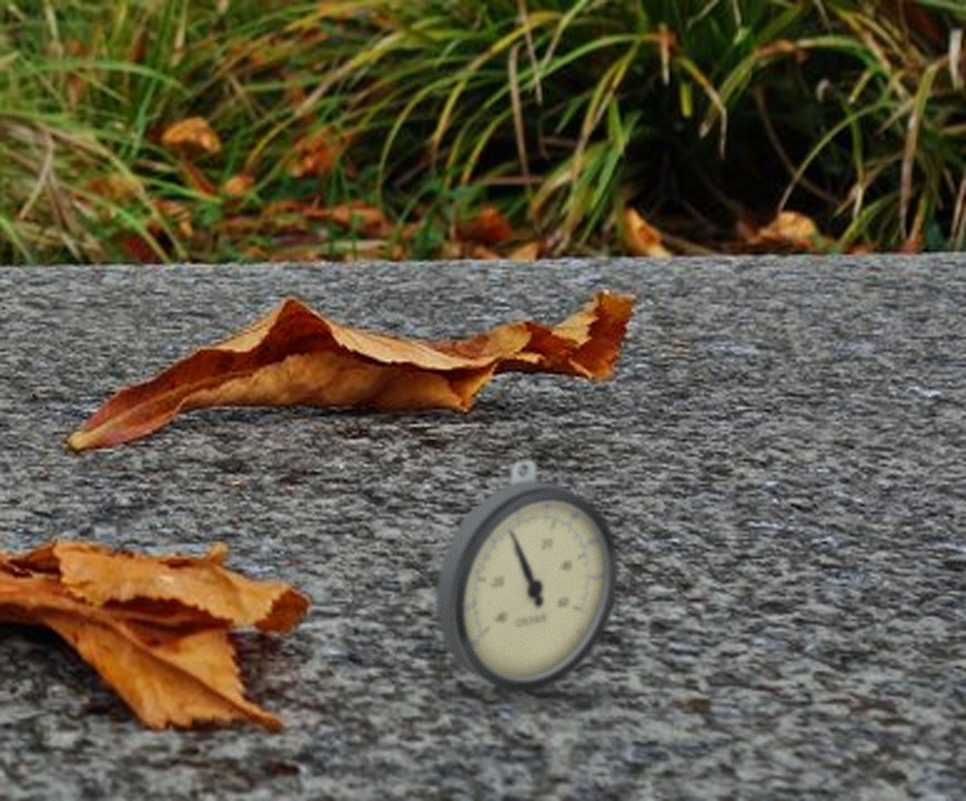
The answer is 0 °C
